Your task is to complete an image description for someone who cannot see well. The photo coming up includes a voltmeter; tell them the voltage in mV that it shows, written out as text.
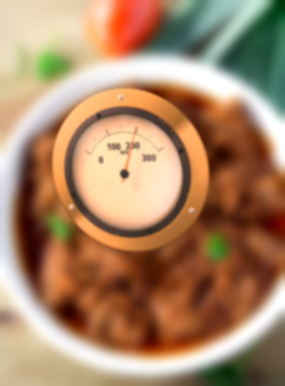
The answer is 200 mV
